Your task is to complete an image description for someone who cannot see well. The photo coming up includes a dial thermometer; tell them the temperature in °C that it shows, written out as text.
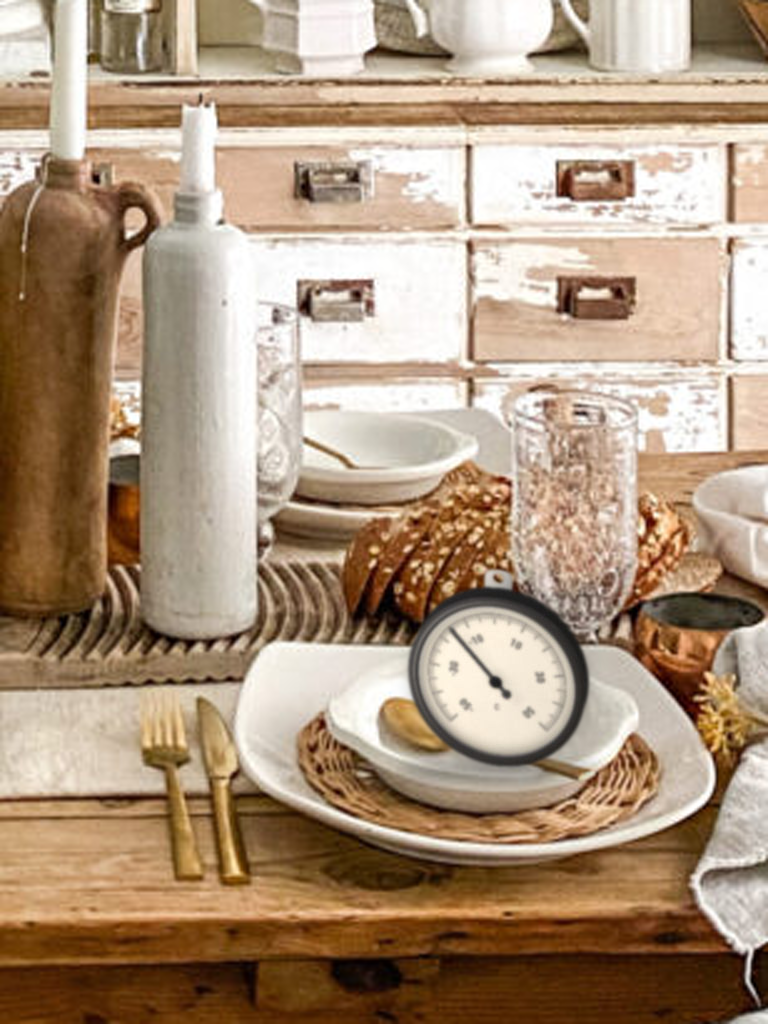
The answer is -15 °C
